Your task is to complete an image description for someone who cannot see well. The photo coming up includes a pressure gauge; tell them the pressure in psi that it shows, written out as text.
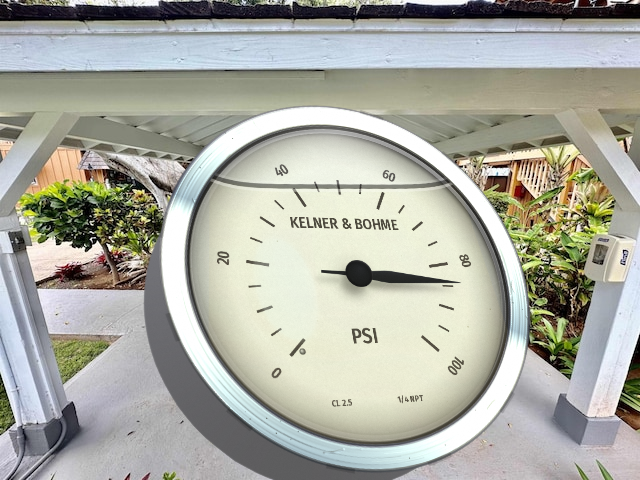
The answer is 85 psi
